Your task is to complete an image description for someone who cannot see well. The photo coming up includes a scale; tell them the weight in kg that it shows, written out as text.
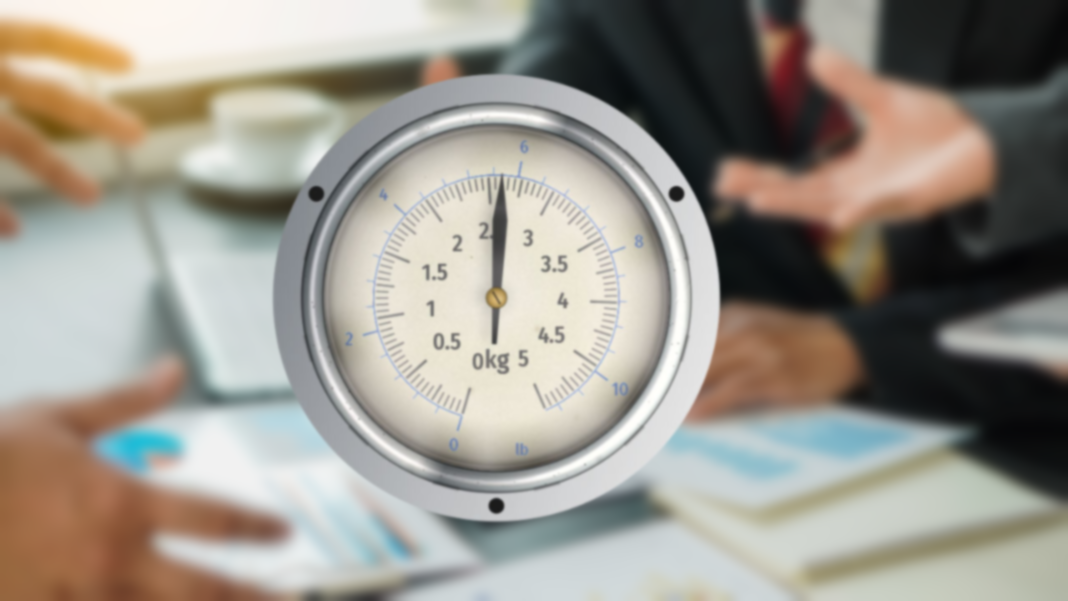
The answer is 2.6 kg
